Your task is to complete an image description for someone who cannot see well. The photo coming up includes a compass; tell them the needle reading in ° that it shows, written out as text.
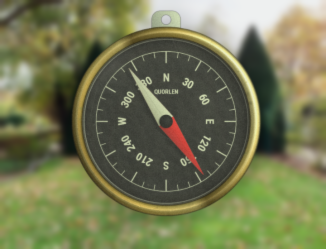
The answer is 145 °
